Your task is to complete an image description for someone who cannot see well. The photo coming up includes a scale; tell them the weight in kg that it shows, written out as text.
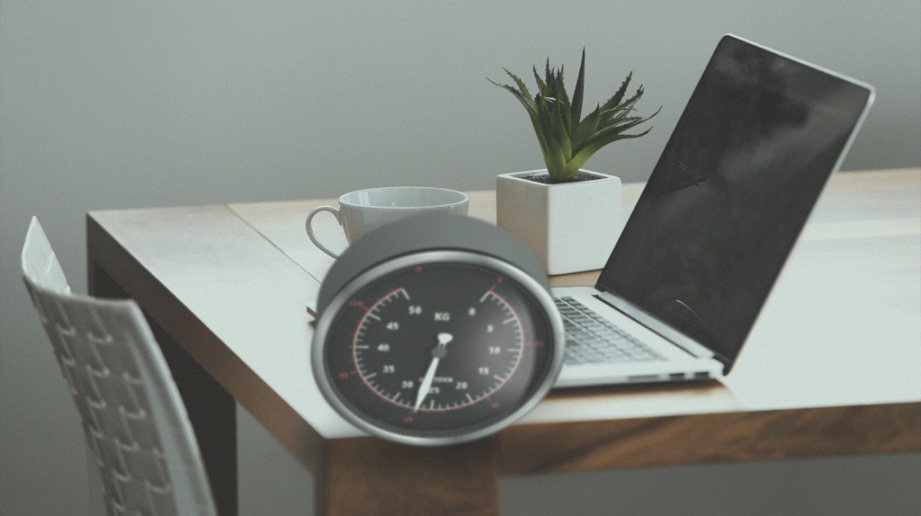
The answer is 27 kg
